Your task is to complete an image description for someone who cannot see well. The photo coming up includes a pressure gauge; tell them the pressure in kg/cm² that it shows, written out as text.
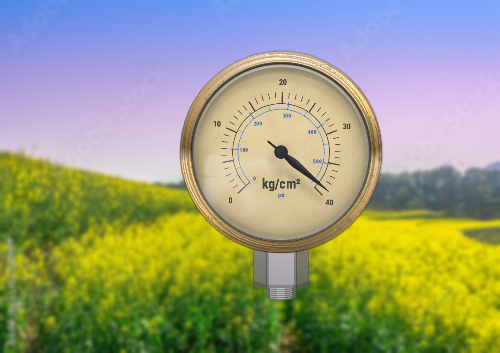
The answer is 39 kg/cm²
